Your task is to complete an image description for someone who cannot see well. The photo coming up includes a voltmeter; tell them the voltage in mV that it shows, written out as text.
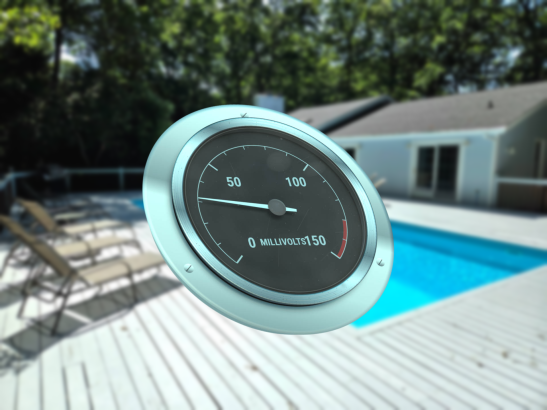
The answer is 30 mV
